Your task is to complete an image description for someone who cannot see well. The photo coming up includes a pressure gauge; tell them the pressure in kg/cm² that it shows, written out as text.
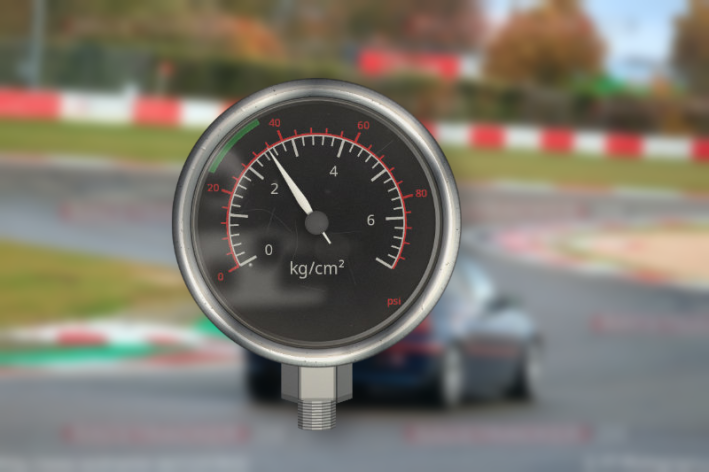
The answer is 2.5 kg/cm²
